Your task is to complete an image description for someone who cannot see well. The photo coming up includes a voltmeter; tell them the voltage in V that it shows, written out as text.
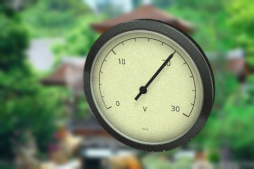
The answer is 20 V
